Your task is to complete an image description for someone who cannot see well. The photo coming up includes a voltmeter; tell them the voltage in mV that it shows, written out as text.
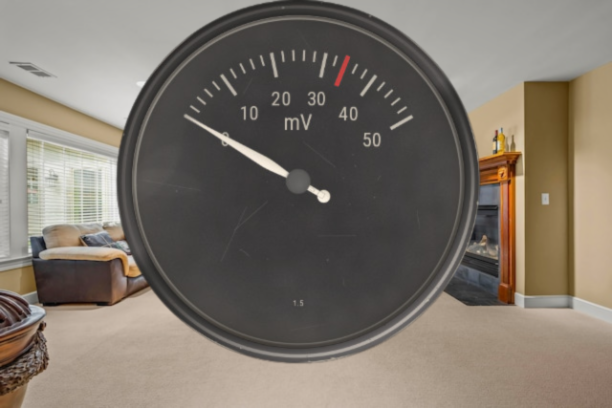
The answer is 0 mV
